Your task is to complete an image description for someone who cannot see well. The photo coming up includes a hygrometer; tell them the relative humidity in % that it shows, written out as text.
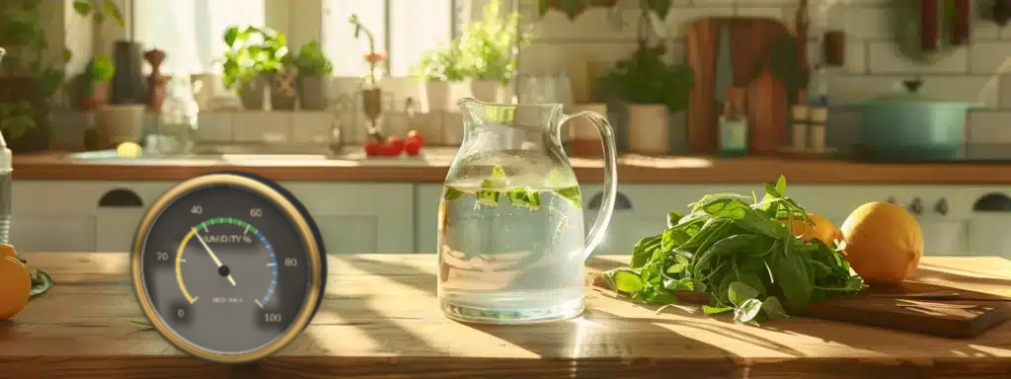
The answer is 36 %
